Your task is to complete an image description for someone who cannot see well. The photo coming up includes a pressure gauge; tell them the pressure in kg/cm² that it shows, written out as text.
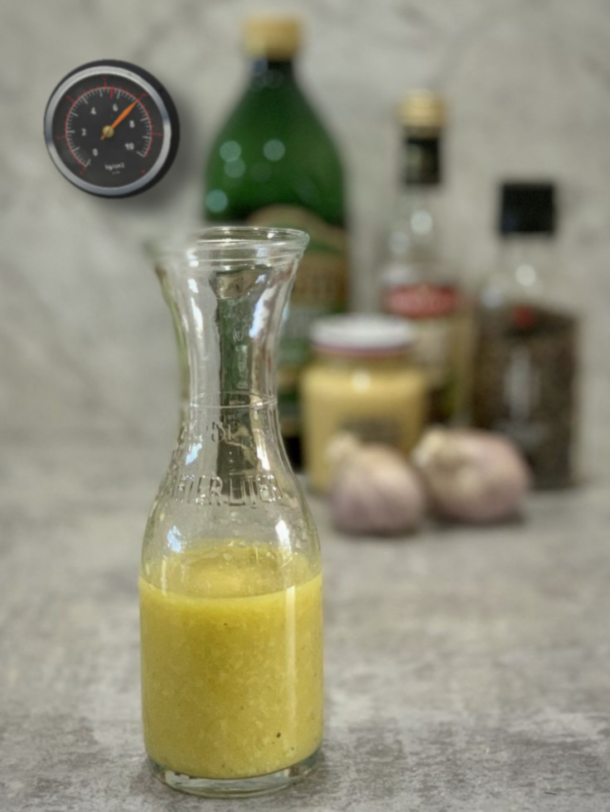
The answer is 7 kg/cm²
